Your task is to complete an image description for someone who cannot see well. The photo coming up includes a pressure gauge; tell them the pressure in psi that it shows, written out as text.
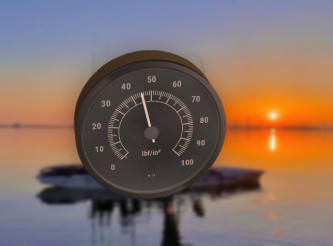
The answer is 45 psi
